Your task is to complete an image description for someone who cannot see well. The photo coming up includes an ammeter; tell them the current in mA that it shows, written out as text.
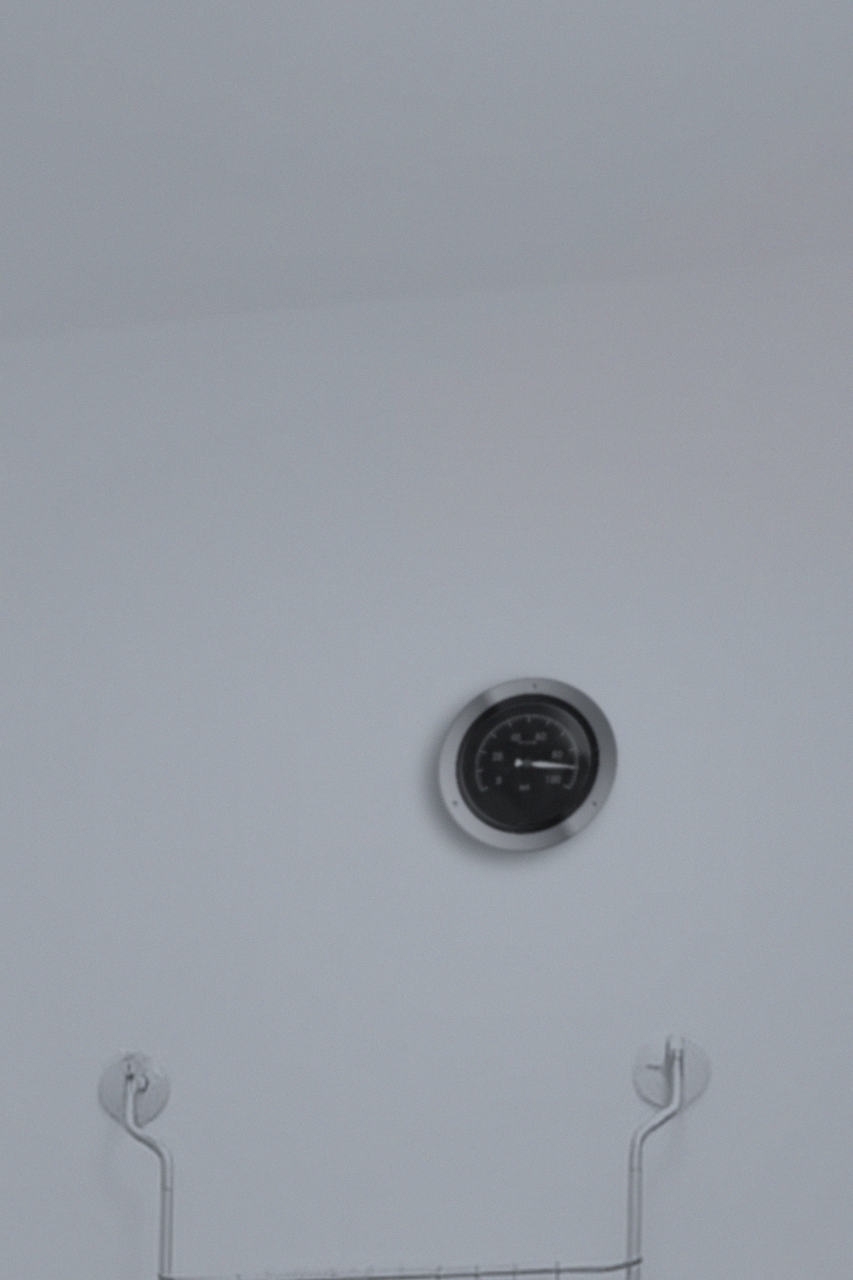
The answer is 90 mA
